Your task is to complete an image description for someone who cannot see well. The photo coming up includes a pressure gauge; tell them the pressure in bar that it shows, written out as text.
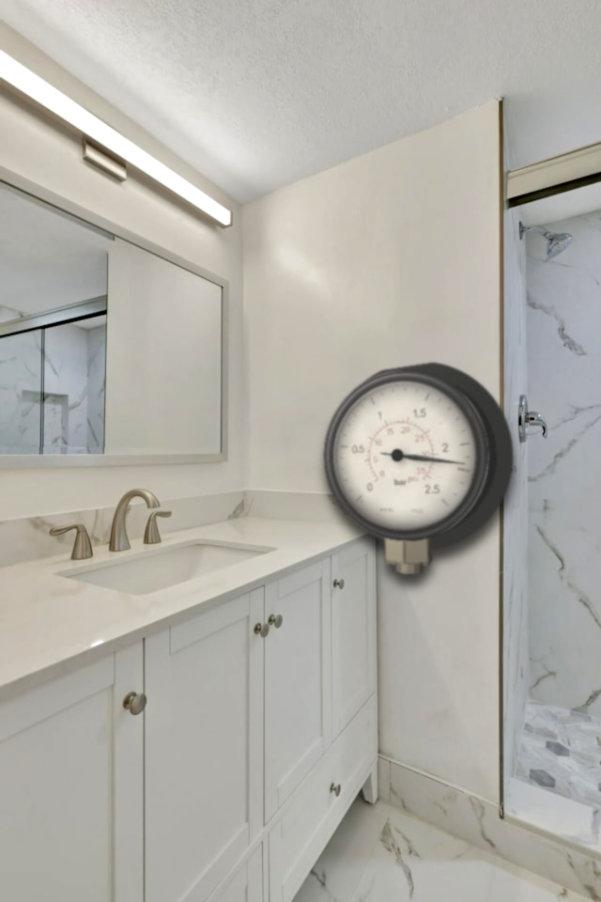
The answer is 2.15 bar
